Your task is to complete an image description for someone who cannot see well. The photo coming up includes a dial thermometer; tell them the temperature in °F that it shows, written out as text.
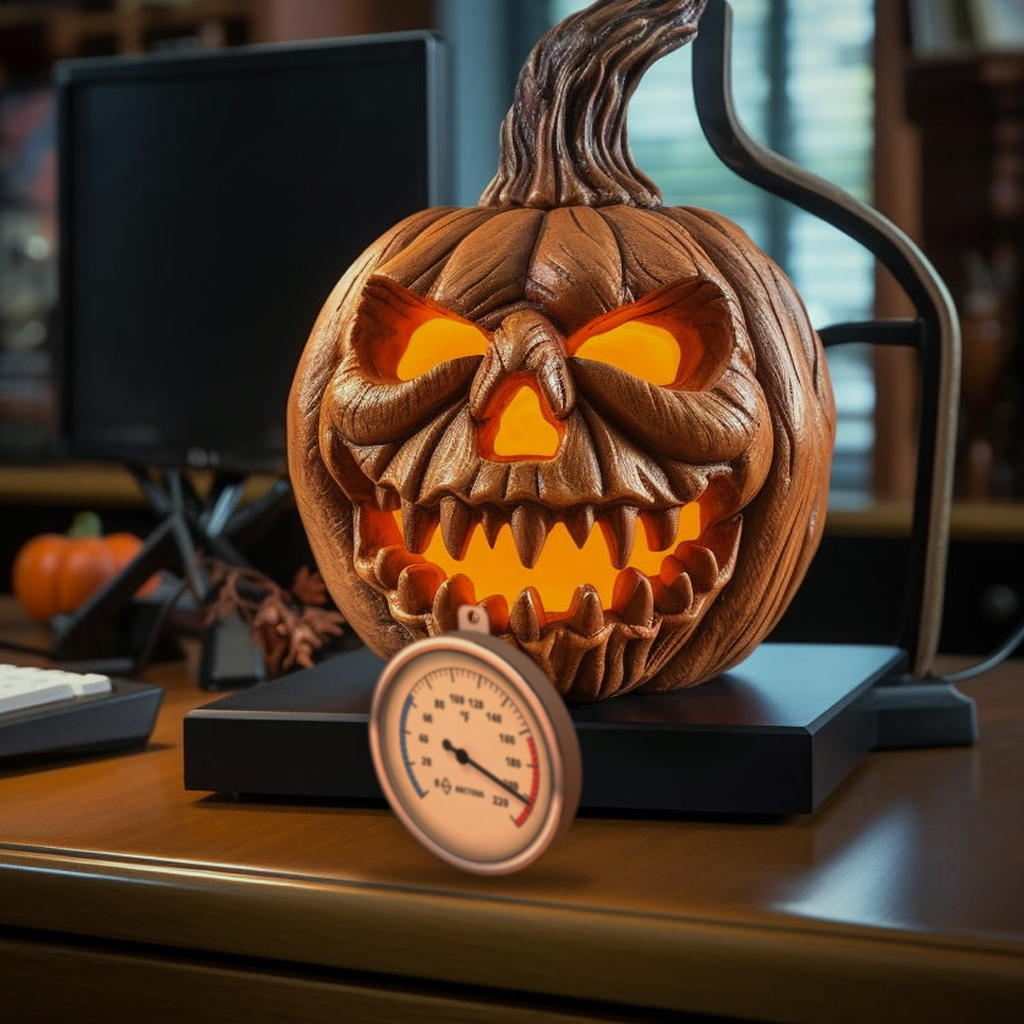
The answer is 200 °F
